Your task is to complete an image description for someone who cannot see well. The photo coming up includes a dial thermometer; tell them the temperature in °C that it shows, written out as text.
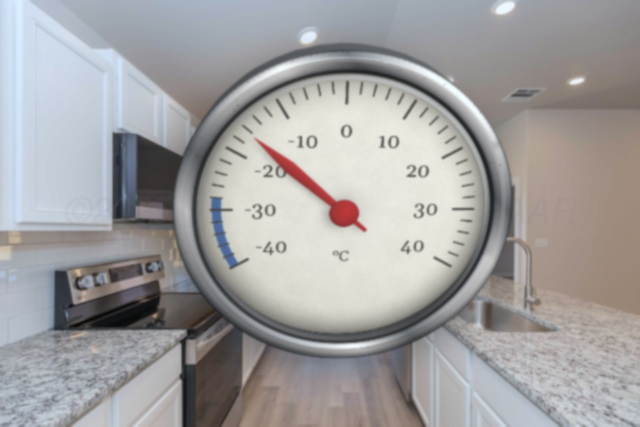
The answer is -16 °C
